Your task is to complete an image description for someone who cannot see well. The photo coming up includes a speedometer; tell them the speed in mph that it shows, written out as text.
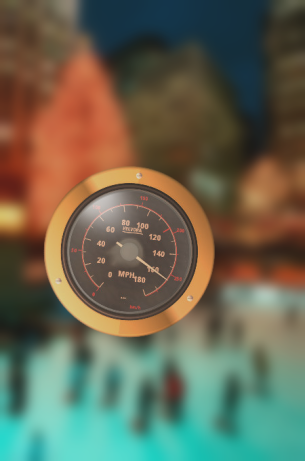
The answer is 160 mph
